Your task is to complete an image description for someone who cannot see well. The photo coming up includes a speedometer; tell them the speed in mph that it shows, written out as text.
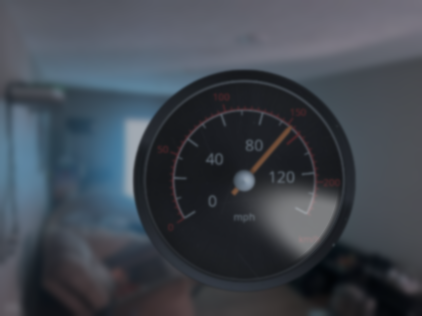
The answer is 95 mph
